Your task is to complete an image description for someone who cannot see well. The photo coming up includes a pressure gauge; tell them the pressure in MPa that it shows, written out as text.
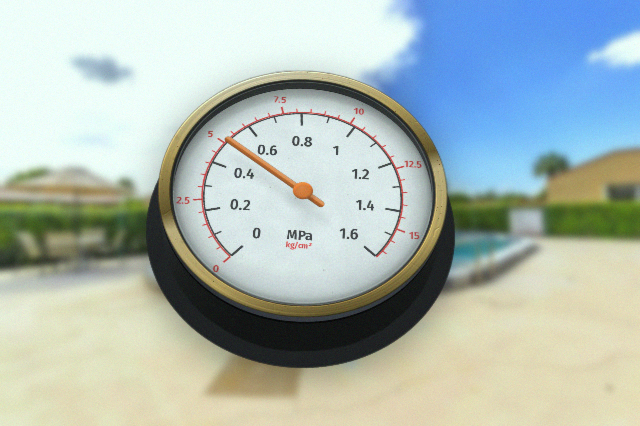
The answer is 0.5 MPa
